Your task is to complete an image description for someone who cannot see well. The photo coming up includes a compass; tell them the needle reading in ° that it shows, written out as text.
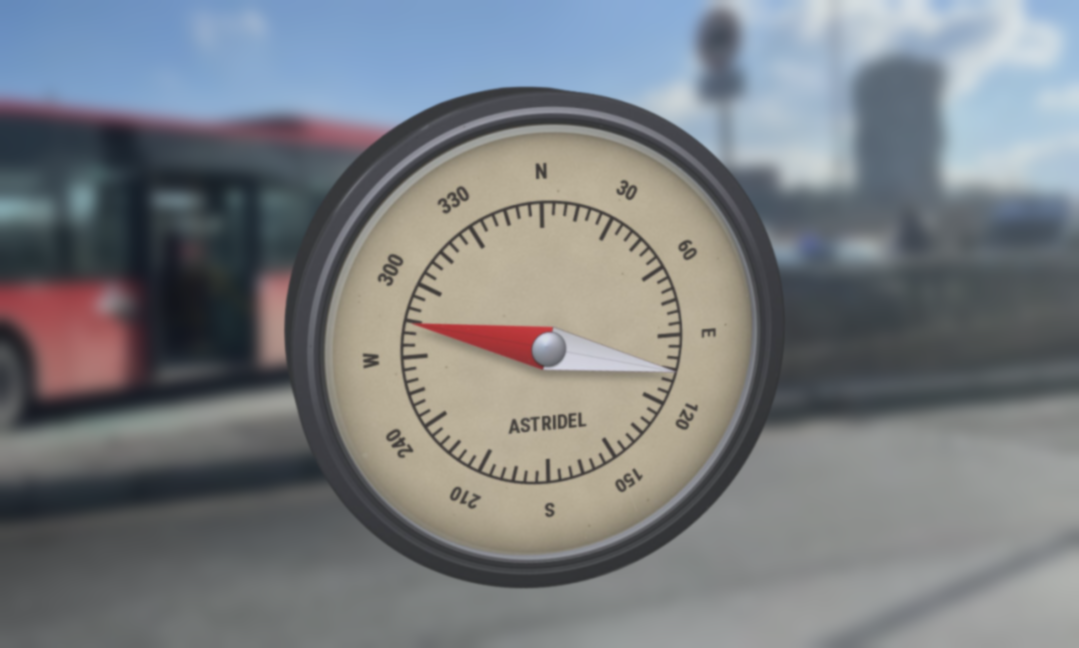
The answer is 285 °
